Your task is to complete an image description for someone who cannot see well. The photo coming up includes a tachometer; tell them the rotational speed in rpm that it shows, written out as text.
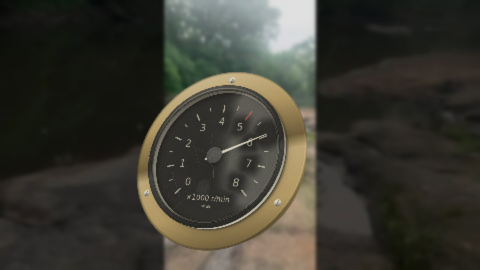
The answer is 6000 rpm
